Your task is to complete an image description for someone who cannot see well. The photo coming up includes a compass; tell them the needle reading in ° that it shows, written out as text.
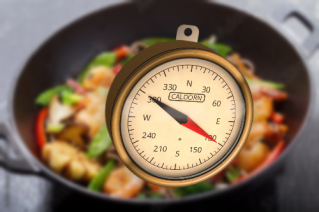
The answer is 120 °
